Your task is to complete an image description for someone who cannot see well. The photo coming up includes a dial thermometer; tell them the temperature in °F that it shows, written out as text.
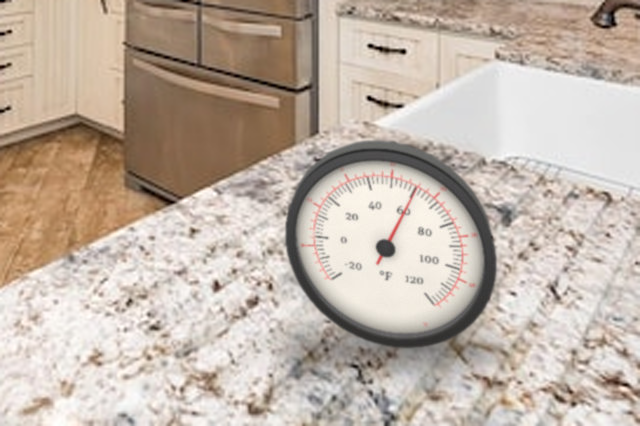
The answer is 60 °F
